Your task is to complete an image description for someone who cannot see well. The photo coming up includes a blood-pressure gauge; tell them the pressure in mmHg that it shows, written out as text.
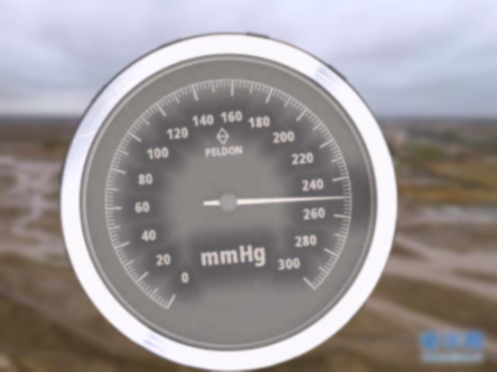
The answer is 250 mmHg
